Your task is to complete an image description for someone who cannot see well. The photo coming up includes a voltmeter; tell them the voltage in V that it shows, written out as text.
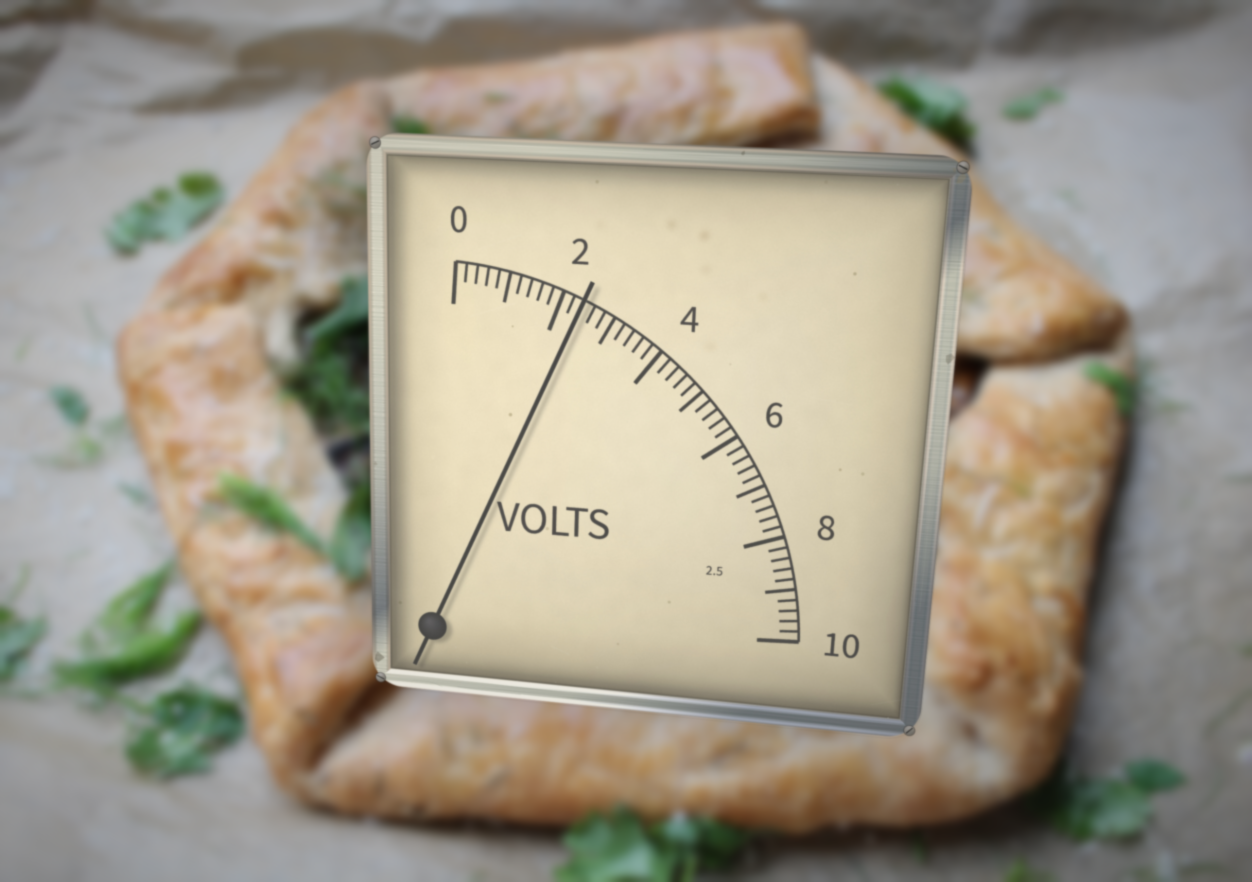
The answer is 2.4 V
